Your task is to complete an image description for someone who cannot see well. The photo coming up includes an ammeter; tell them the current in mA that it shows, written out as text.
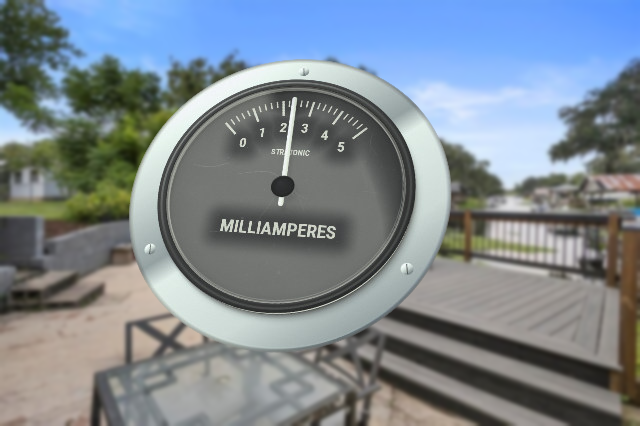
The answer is 2.4 mA
